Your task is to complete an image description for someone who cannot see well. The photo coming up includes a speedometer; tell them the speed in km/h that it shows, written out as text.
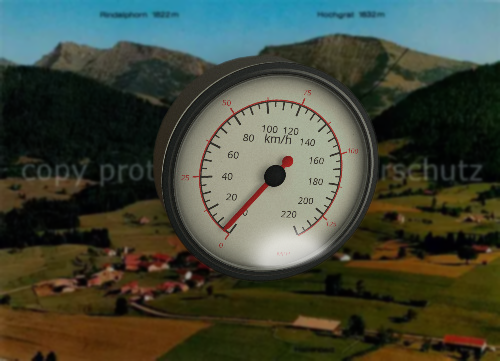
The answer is 5 km/h
